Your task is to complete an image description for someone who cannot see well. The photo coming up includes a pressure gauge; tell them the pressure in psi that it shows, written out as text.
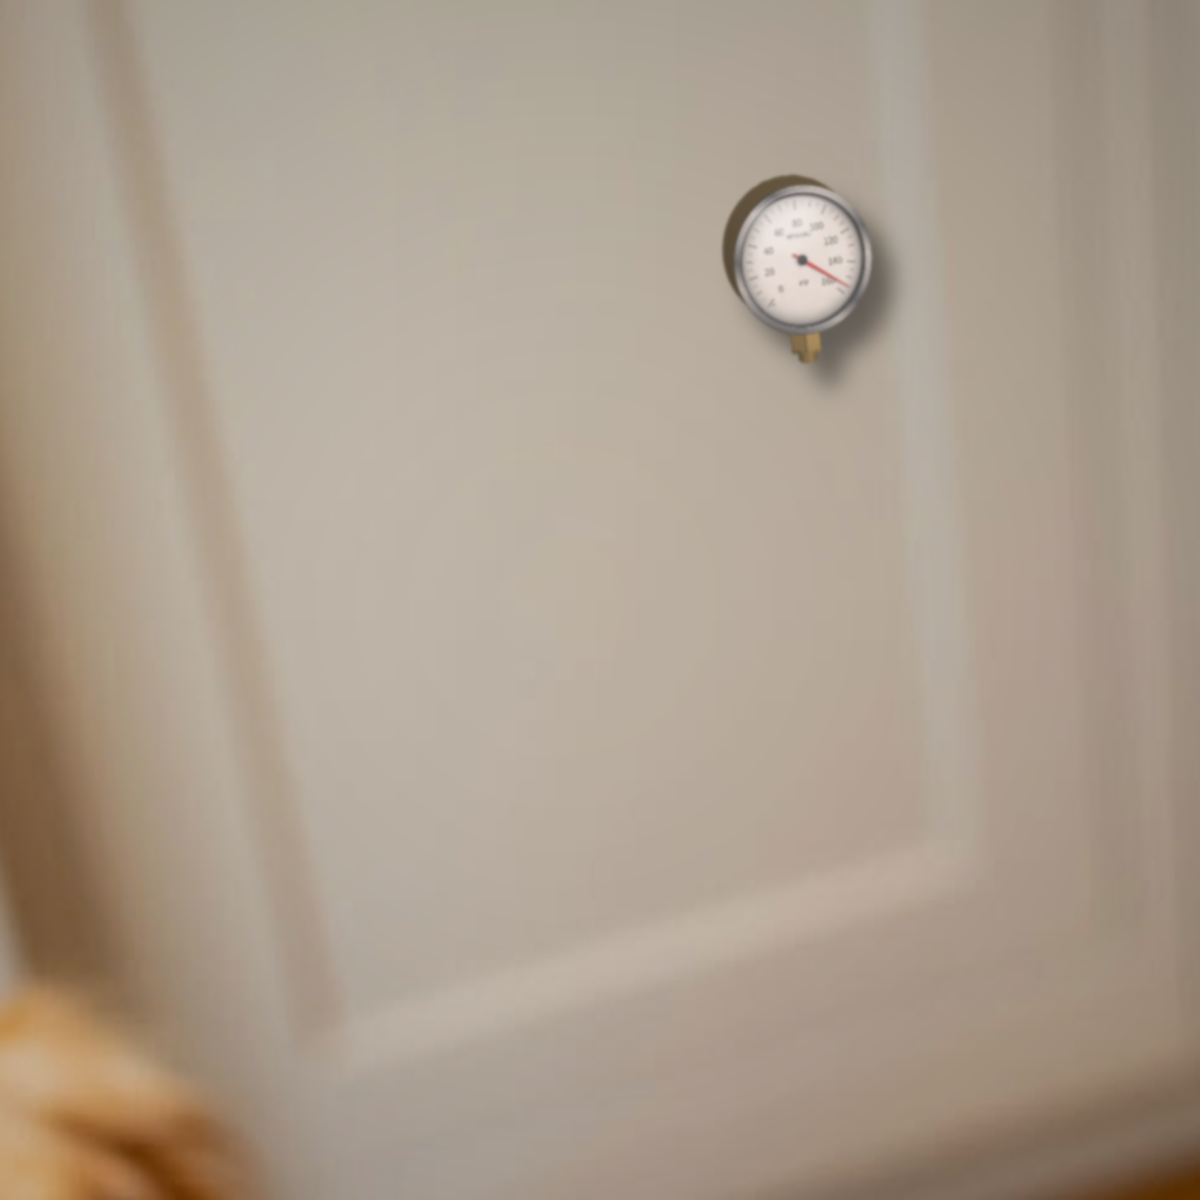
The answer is 155 psi
